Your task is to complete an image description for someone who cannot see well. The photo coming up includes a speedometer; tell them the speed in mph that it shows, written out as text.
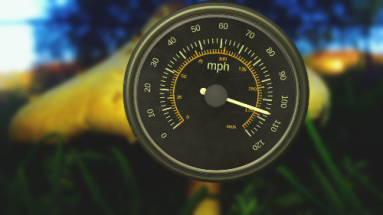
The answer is 106 mph
